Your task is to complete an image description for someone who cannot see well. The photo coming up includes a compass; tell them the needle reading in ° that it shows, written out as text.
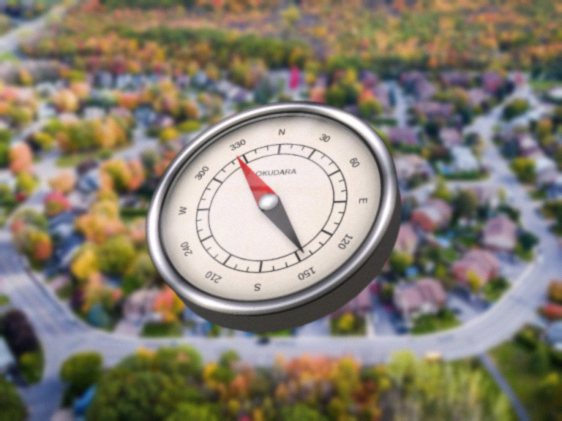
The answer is 325 °
